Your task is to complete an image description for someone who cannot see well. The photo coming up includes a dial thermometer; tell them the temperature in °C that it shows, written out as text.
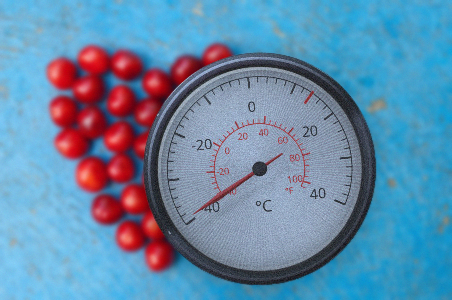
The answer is -39 °C
